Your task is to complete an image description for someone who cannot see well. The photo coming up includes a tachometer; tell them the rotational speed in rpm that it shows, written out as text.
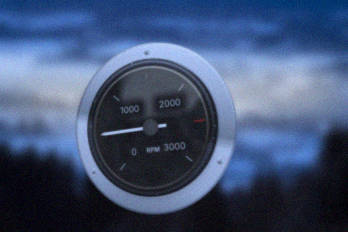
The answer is 500 rpm
